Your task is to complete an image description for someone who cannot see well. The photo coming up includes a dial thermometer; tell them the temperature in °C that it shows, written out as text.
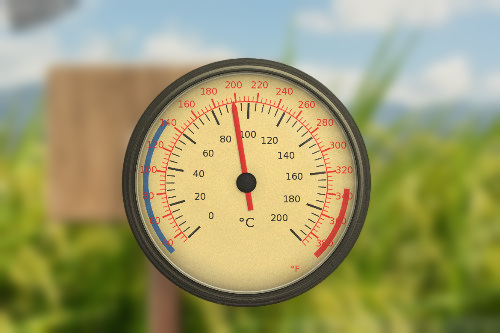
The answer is 92 °C
